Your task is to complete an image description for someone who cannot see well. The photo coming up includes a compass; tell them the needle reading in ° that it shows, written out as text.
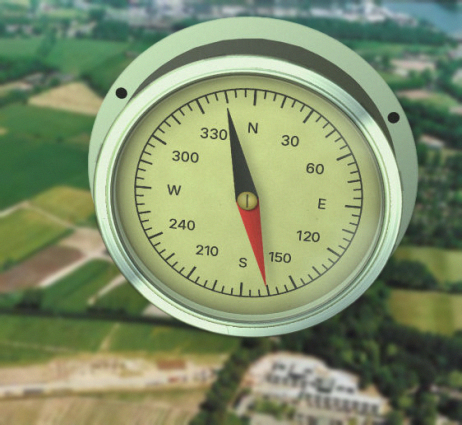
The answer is 165 °
